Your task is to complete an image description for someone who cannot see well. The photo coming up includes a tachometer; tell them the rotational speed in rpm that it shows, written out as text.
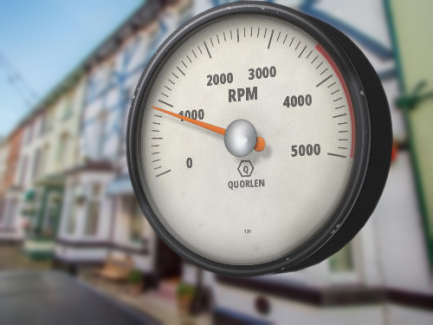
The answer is 900 rpm
